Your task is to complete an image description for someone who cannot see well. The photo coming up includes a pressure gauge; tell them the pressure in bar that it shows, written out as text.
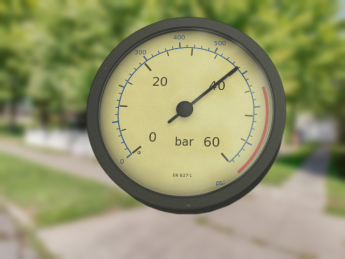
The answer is 40 bar
